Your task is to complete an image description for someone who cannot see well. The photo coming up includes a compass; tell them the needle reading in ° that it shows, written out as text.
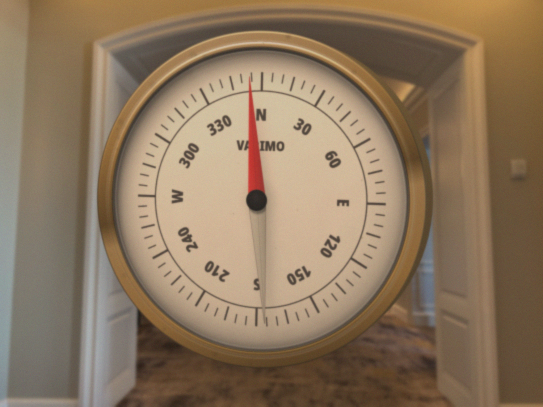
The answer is 355 °
